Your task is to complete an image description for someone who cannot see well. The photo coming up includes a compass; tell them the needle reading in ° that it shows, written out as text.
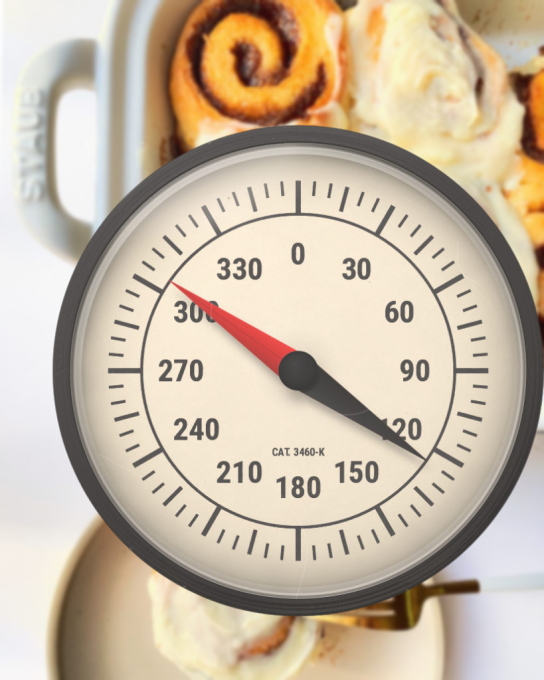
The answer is 305 °
